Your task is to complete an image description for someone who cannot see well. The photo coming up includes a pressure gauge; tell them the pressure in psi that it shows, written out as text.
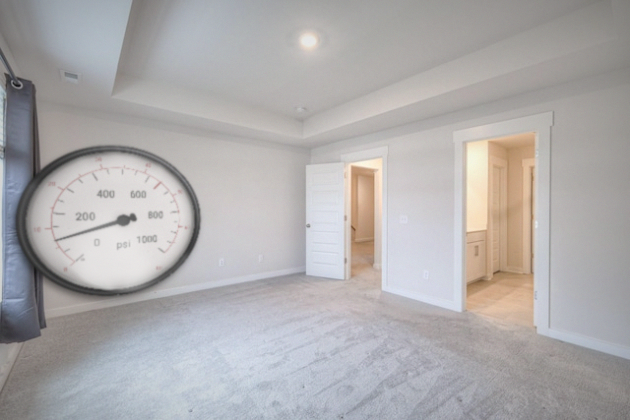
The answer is 100 psi
